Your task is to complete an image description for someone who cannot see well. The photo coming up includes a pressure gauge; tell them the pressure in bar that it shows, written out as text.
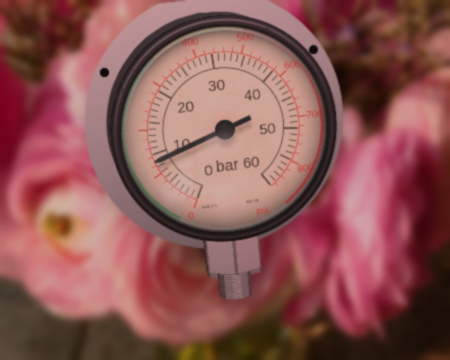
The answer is 9 bar
